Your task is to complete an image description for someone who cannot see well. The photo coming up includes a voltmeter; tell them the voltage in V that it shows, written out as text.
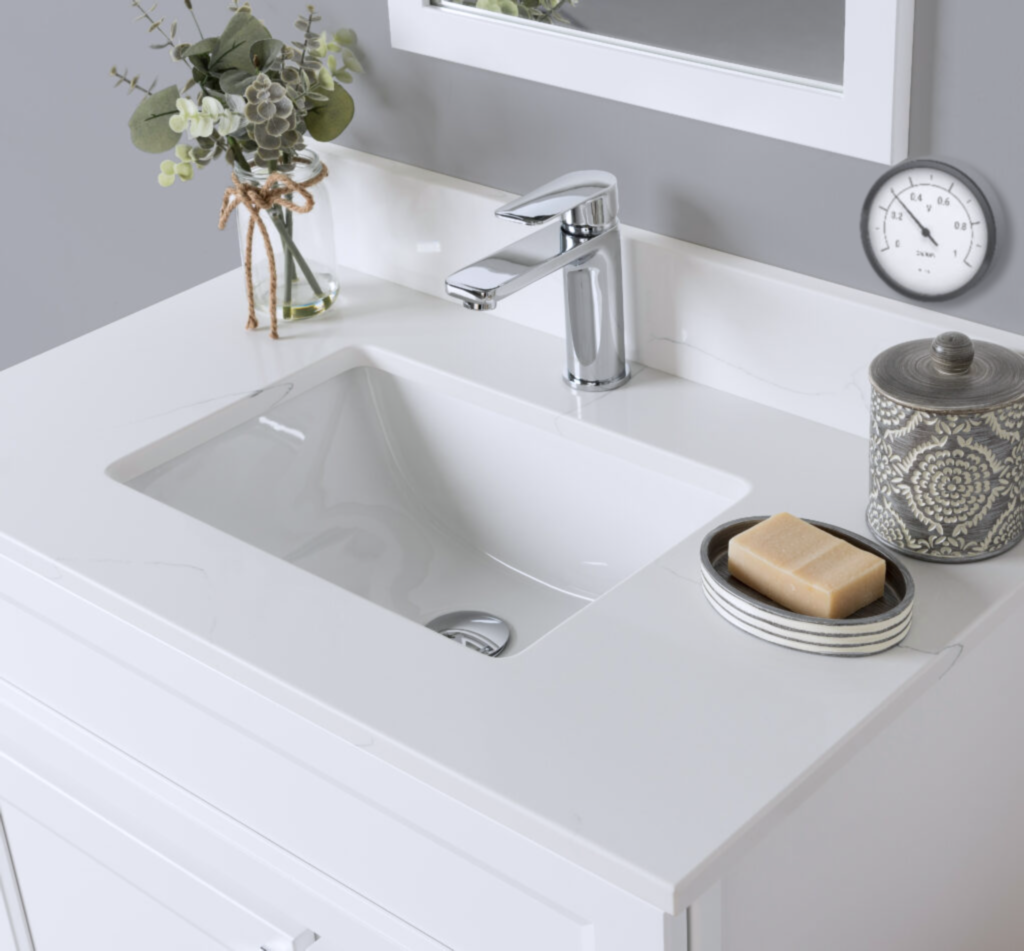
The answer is 0.3 V
